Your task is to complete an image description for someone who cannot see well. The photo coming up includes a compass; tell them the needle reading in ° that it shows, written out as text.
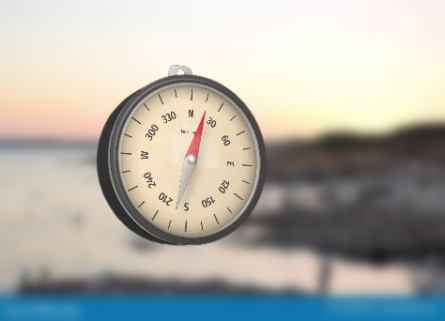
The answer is 15 °
